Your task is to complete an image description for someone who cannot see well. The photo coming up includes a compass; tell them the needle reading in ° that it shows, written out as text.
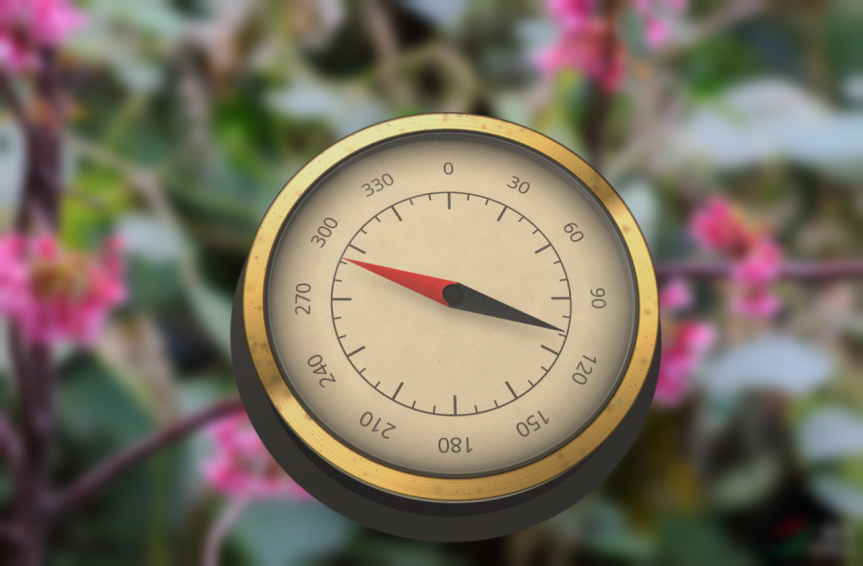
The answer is 290 °
